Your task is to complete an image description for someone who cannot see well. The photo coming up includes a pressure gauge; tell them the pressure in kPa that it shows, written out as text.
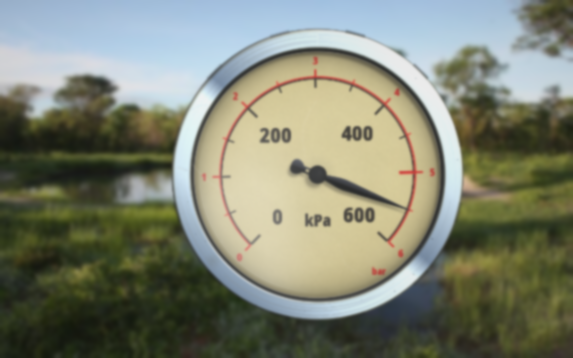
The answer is 550 kPa
